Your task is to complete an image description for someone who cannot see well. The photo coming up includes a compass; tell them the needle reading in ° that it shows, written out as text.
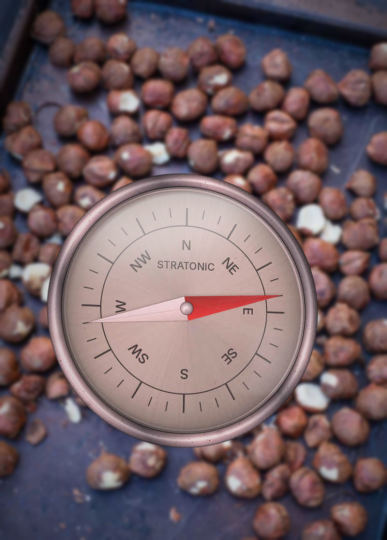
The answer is 80 °
